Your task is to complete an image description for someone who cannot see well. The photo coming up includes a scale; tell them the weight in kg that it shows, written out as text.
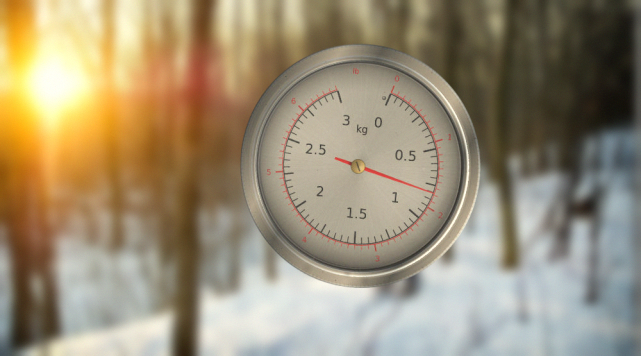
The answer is 0.8 kg
